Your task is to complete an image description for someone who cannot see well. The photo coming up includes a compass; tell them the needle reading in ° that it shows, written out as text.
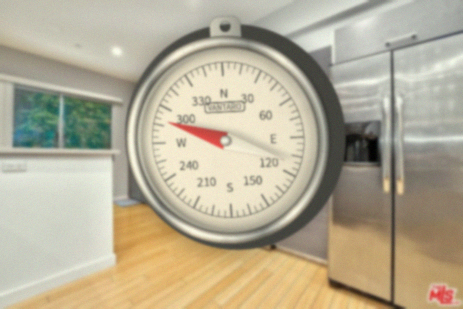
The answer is 290 °
